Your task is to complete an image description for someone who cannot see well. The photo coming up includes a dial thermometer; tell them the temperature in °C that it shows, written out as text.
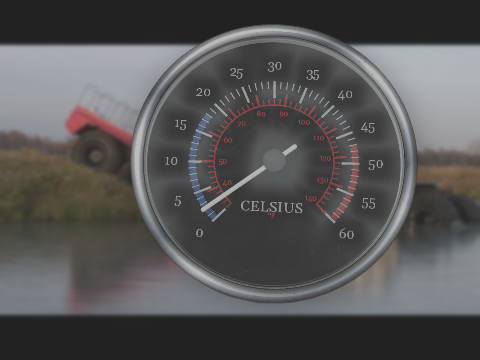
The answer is 2 °C
